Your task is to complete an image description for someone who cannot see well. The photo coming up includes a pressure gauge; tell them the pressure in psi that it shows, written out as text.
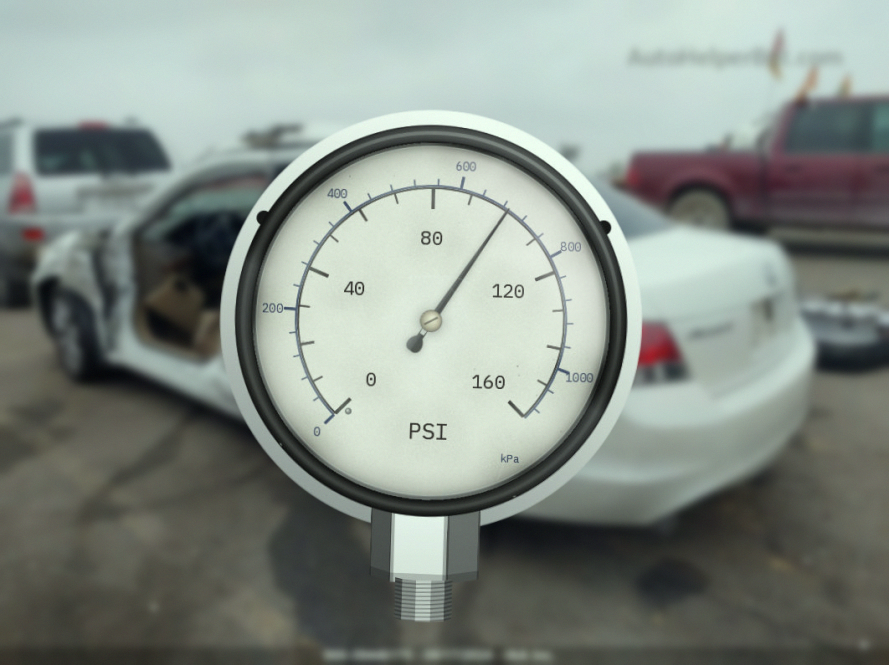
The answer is 100 psi
